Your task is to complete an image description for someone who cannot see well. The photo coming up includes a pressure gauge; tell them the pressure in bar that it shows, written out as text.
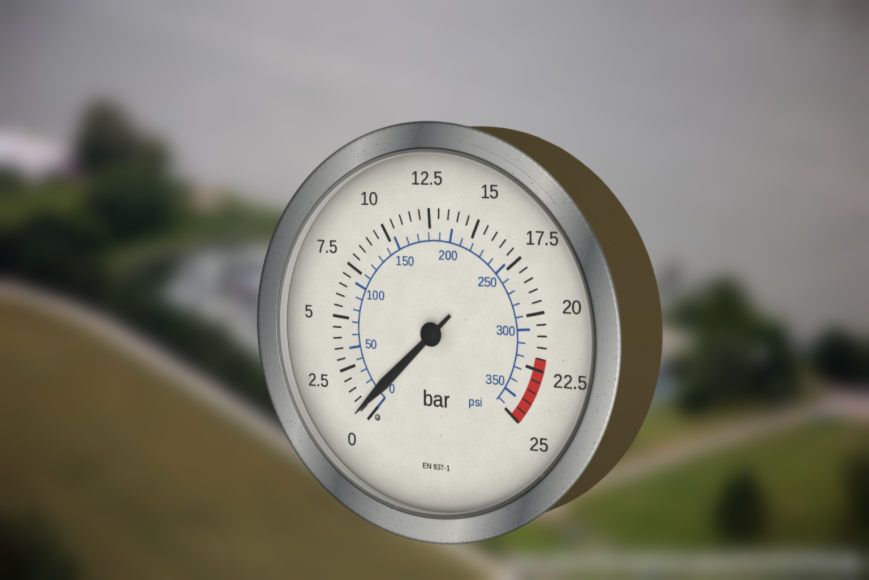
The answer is 0.5 bar
